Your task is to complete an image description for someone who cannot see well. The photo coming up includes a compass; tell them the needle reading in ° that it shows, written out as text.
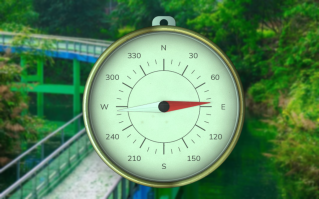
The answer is 85 °
